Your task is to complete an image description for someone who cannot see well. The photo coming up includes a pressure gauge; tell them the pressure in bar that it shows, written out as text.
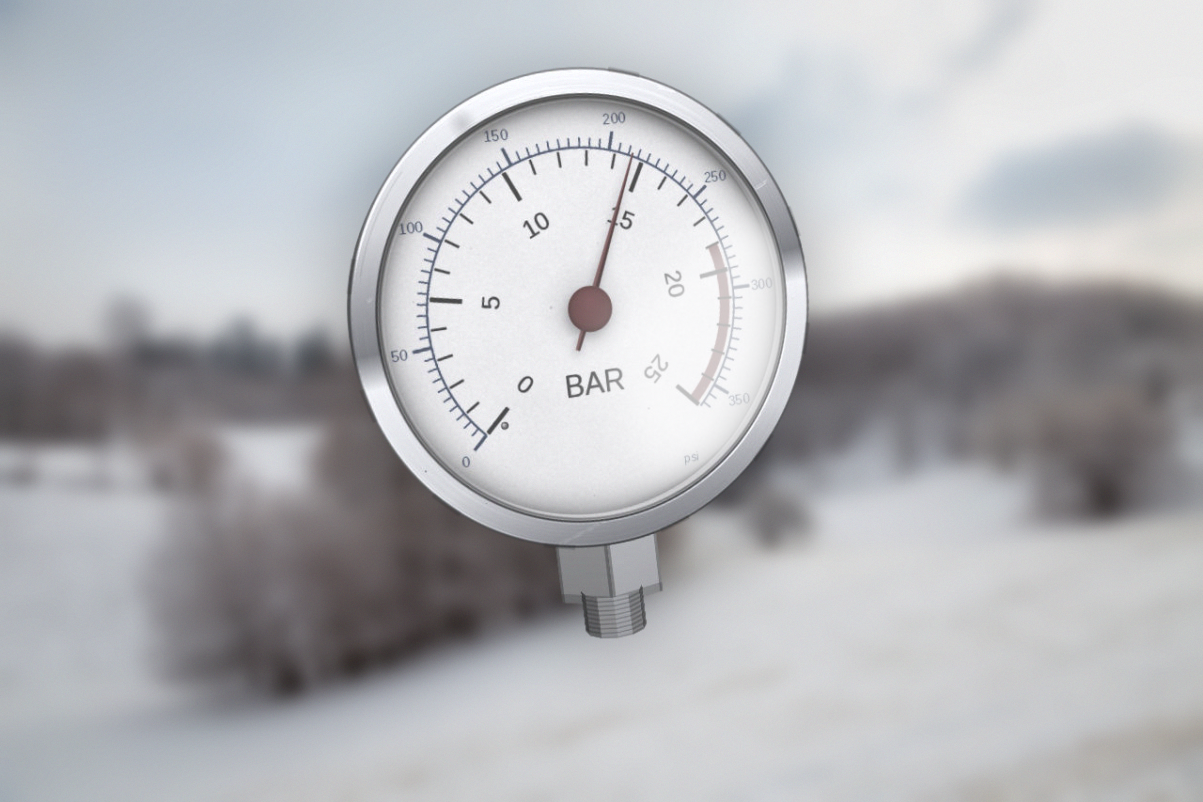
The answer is 14.5 bar
